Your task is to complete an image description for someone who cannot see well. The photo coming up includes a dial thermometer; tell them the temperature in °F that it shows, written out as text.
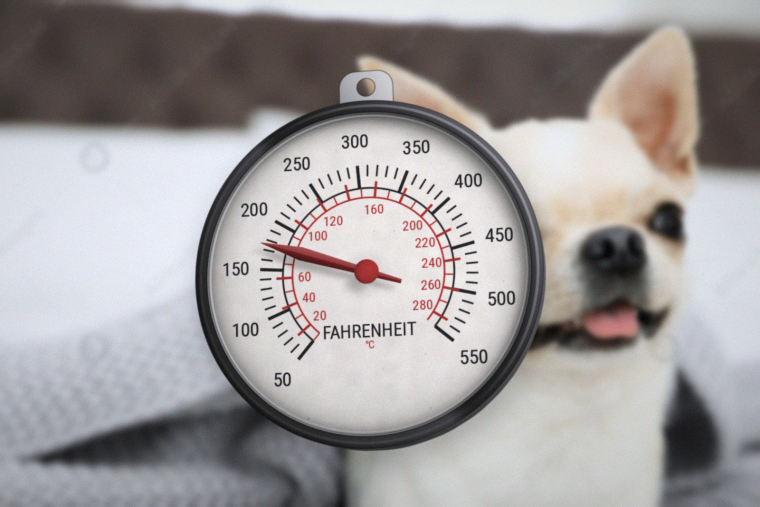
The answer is 175 °F
